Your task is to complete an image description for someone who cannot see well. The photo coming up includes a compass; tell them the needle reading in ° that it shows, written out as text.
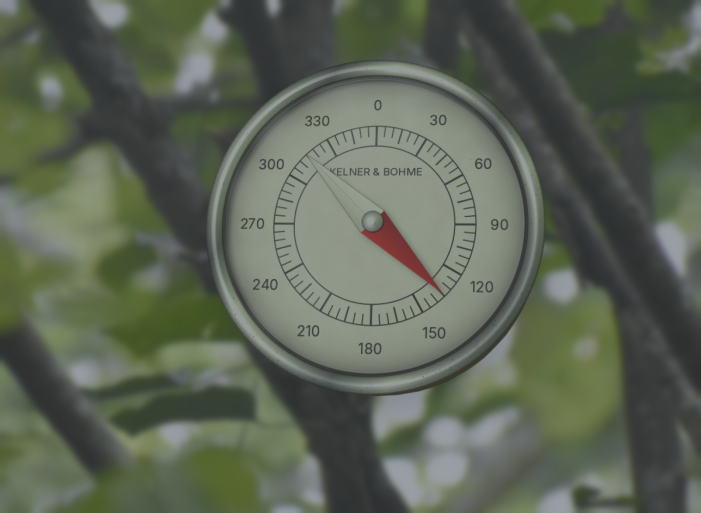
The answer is 135 °
